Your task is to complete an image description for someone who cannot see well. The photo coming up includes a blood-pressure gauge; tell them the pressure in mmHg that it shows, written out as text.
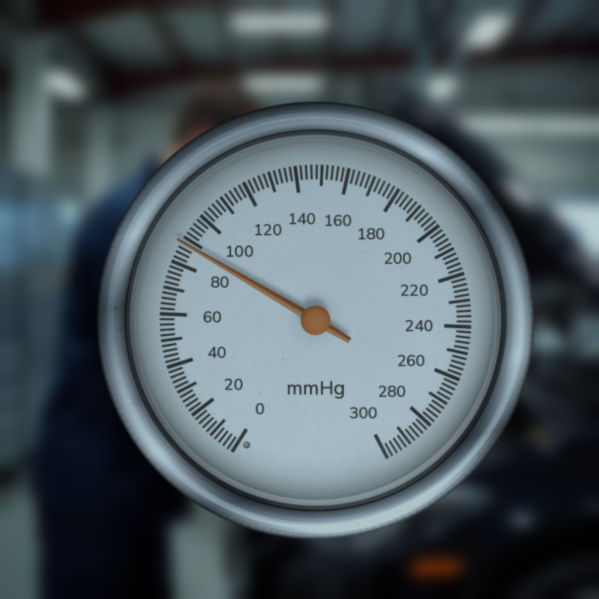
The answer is 88 mmHg
